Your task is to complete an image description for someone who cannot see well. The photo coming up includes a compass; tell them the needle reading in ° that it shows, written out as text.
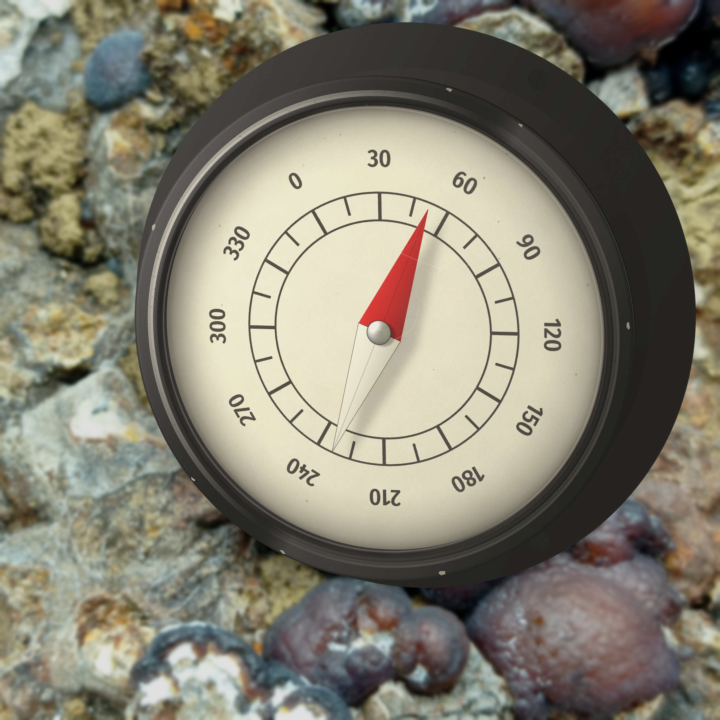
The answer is 52.5 °
